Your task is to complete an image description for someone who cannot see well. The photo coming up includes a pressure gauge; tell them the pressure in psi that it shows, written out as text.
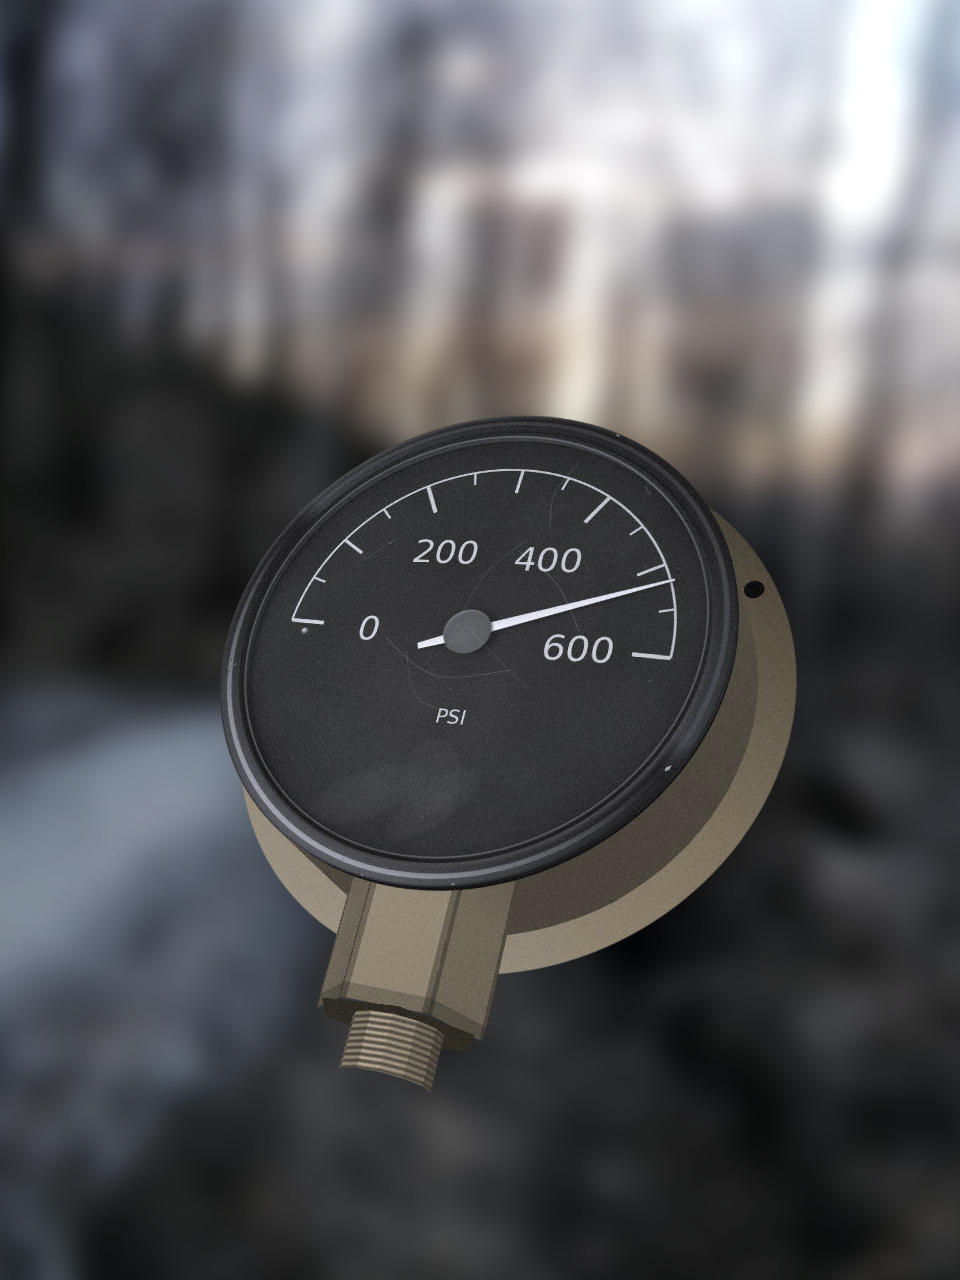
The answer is 525 psi
